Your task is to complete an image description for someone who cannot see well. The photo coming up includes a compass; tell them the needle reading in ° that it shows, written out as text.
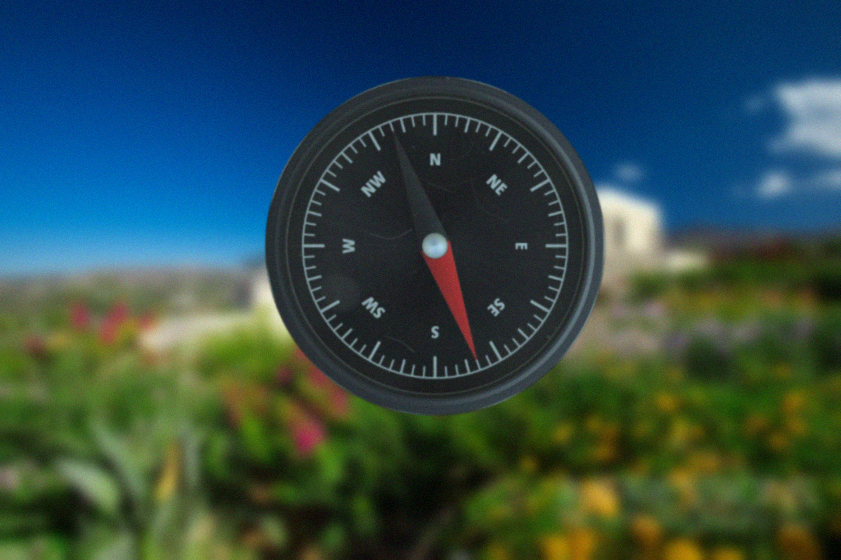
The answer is 160 °
